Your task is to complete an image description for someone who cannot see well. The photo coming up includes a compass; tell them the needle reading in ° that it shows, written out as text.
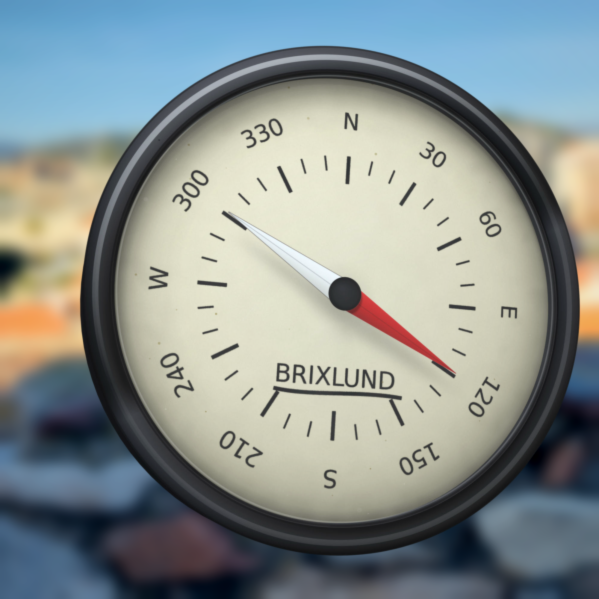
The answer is 120 °
